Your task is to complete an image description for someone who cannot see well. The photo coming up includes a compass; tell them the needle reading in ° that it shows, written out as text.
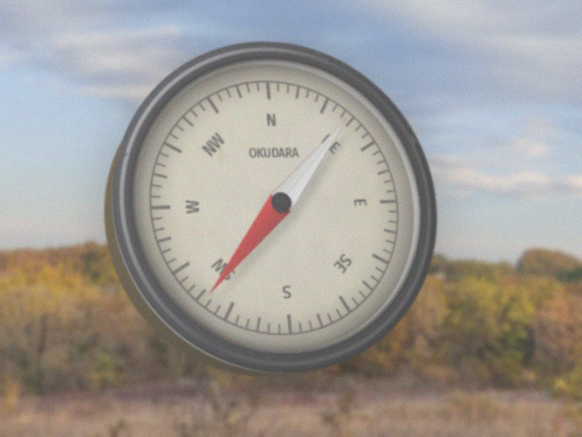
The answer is 222.5 °
